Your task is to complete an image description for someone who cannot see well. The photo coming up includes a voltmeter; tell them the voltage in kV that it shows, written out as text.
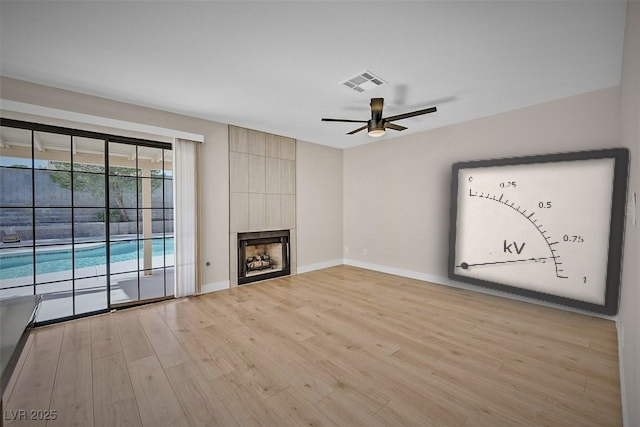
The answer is 0.85 kV
